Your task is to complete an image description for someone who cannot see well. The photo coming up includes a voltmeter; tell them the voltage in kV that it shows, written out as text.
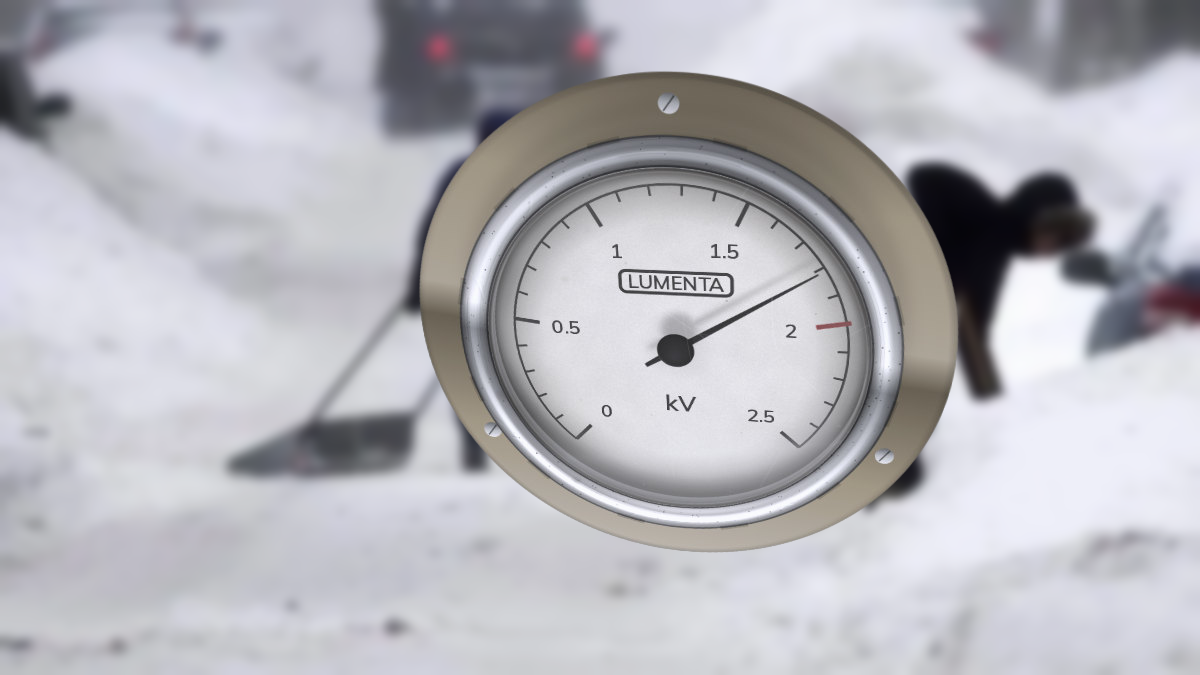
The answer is 1.8 kV
